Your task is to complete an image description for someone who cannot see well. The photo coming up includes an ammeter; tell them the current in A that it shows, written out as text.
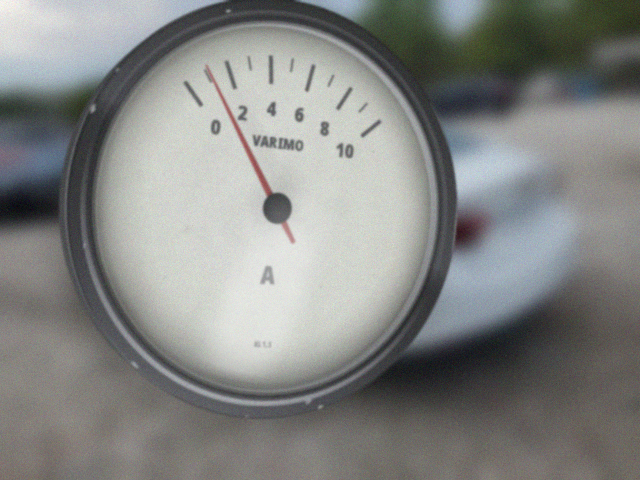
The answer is 1 A
